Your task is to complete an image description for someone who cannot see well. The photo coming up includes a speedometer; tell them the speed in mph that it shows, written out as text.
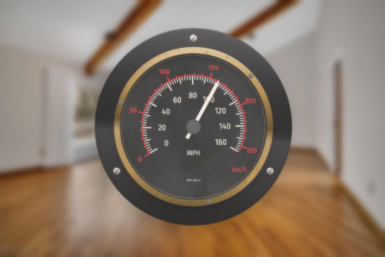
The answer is 100 mph
